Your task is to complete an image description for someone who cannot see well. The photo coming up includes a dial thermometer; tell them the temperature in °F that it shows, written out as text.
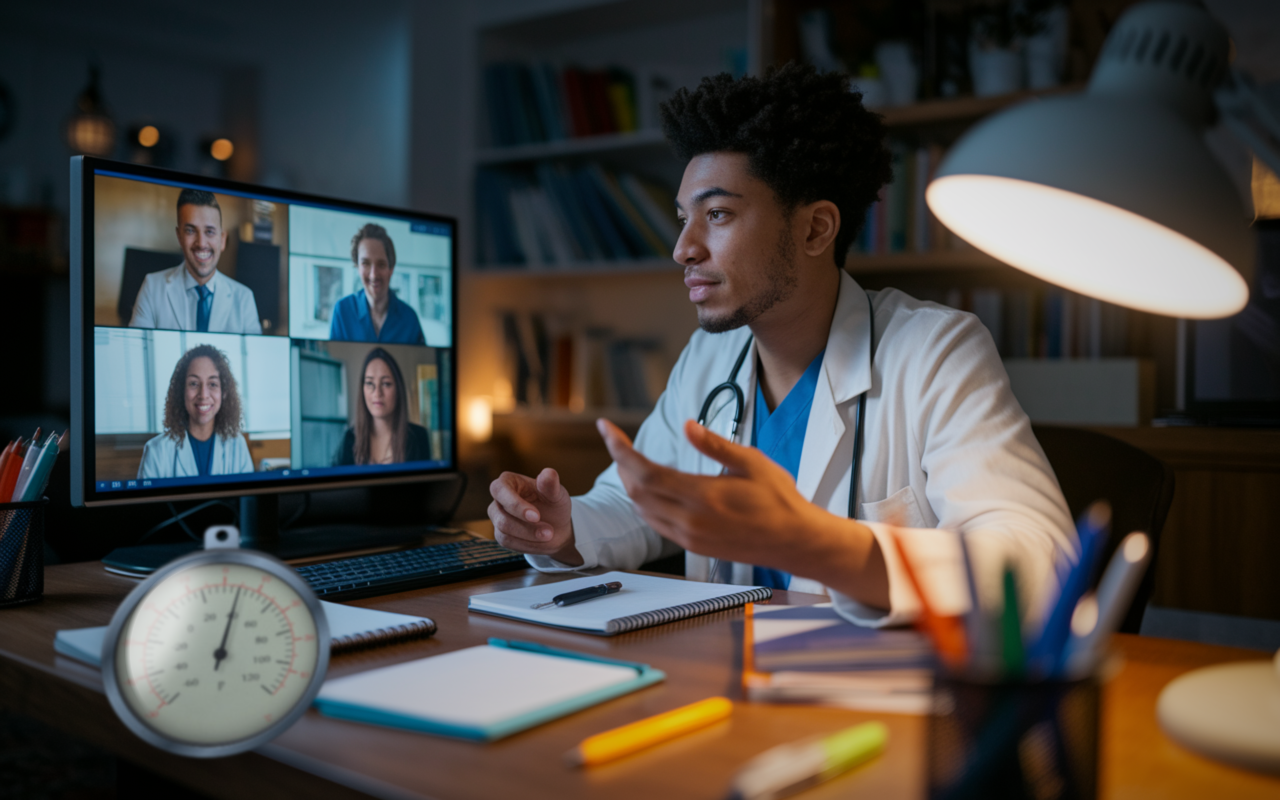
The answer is 40 °F
